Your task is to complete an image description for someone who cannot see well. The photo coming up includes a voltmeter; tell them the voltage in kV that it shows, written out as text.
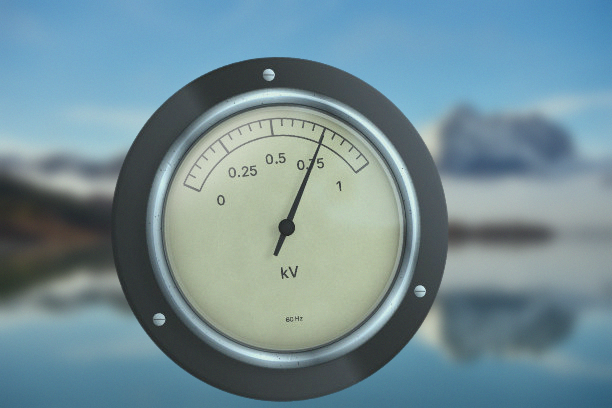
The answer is 0.75 kV
